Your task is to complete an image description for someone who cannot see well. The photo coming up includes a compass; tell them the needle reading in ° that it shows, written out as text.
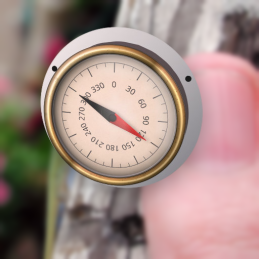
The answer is 120 °
